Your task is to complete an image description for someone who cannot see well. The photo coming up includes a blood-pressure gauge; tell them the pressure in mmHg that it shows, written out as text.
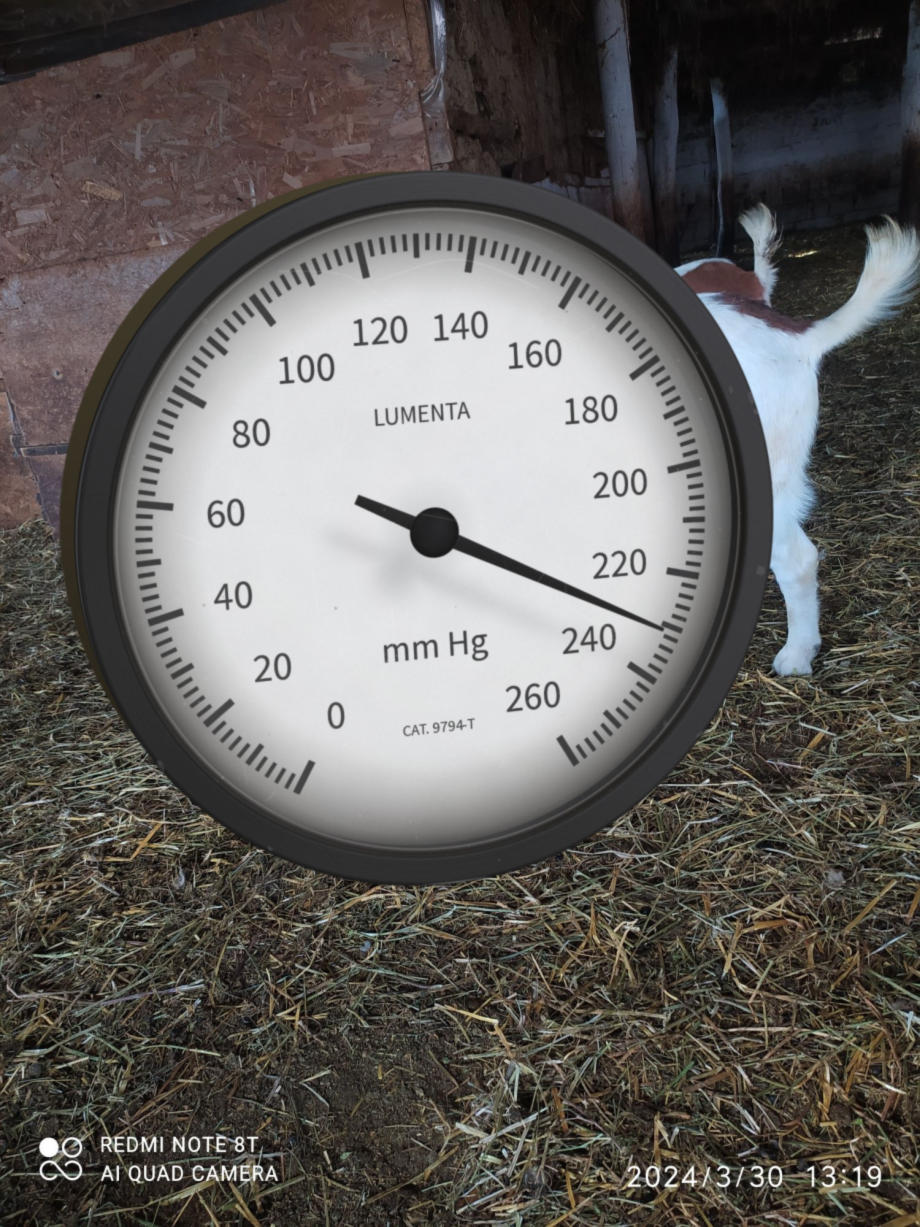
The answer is 231 mmHg
